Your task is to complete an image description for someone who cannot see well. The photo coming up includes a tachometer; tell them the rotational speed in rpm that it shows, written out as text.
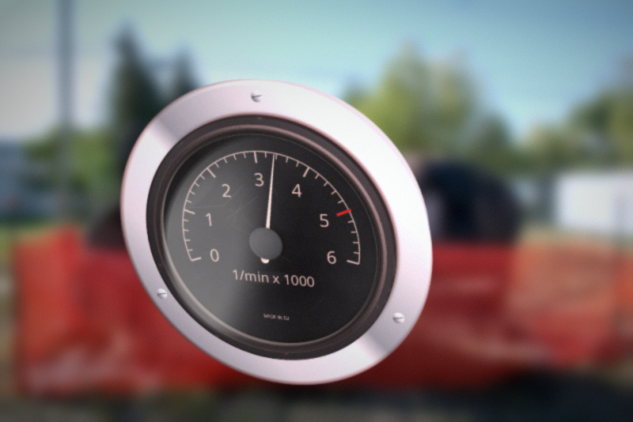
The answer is 3400 rpm
